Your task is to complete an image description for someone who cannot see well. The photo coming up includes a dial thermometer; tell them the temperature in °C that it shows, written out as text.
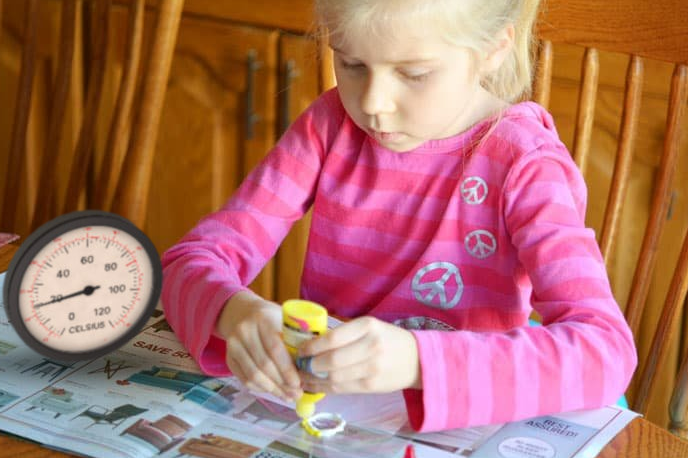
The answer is 20 °C
